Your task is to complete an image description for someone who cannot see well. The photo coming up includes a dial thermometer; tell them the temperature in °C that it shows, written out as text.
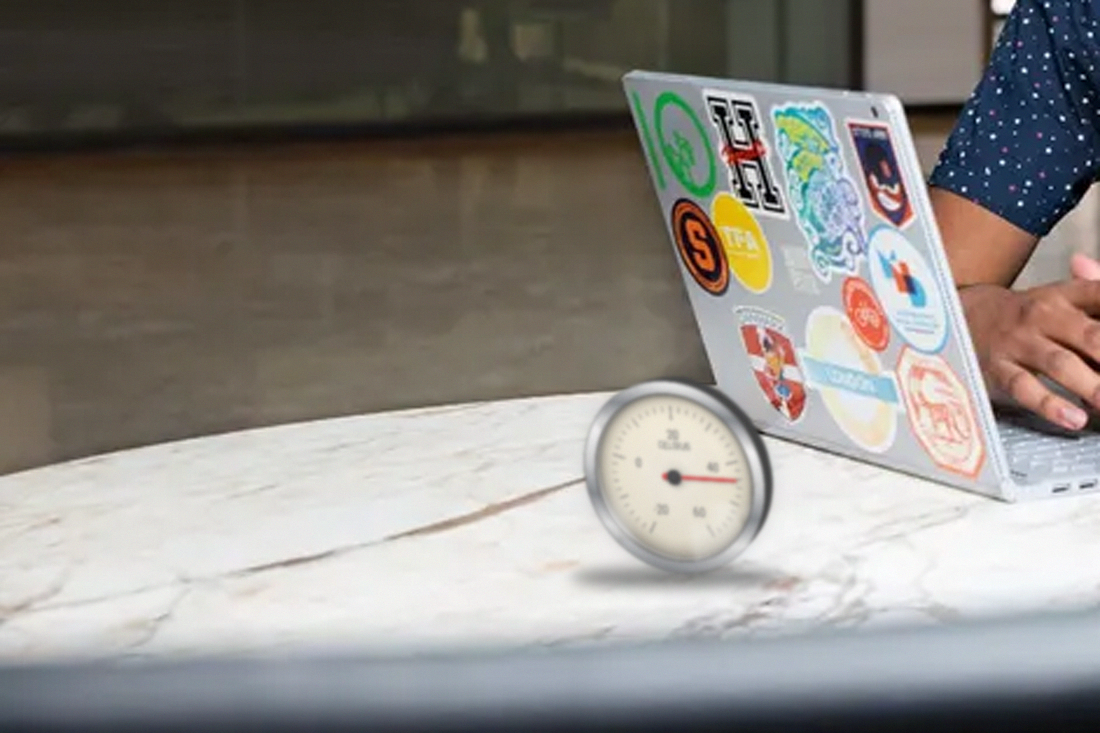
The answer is 44 °C
